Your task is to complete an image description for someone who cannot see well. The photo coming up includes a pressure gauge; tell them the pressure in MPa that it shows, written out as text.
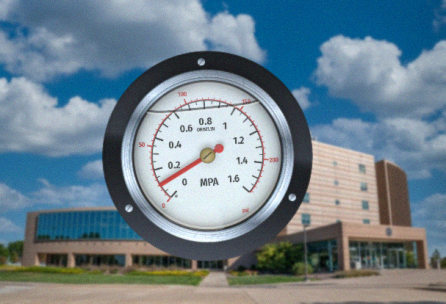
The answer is 0.1 MPa
